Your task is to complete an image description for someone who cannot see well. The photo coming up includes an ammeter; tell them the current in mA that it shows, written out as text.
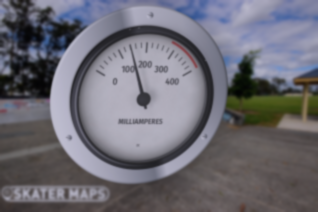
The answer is 140 mA
